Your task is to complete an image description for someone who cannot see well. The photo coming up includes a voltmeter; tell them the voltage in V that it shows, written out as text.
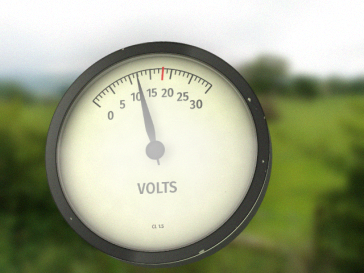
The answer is 12 V
